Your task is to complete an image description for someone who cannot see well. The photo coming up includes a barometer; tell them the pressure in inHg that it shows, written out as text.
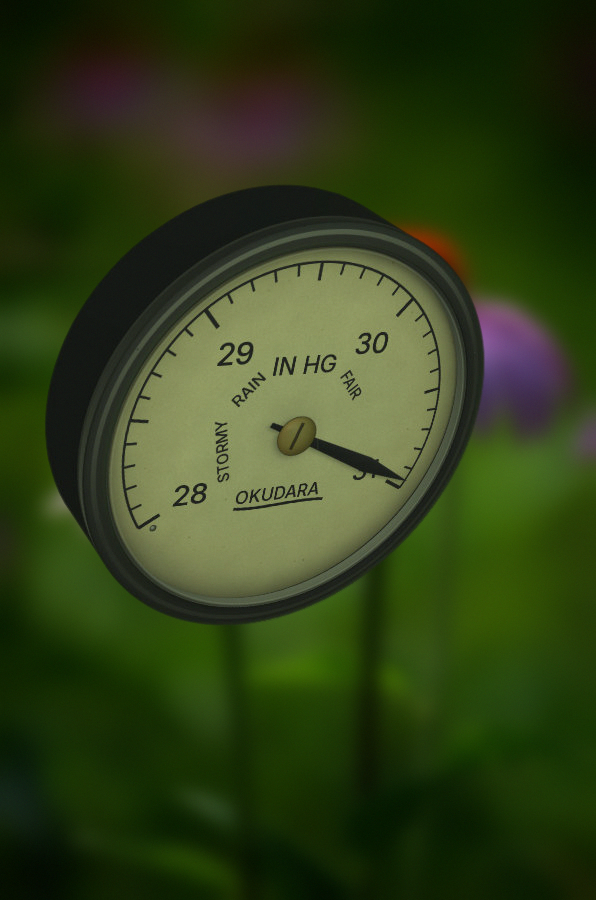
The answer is 30.95 inHg
